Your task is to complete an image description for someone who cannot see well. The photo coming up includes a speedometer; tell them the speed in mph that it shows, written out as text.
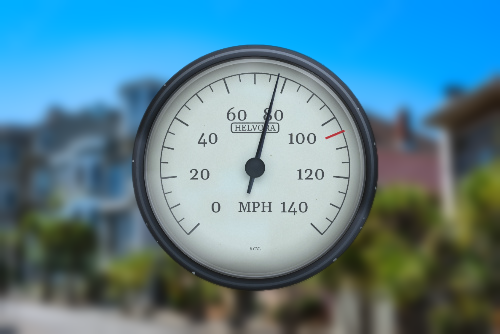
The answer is 77.5 mph
